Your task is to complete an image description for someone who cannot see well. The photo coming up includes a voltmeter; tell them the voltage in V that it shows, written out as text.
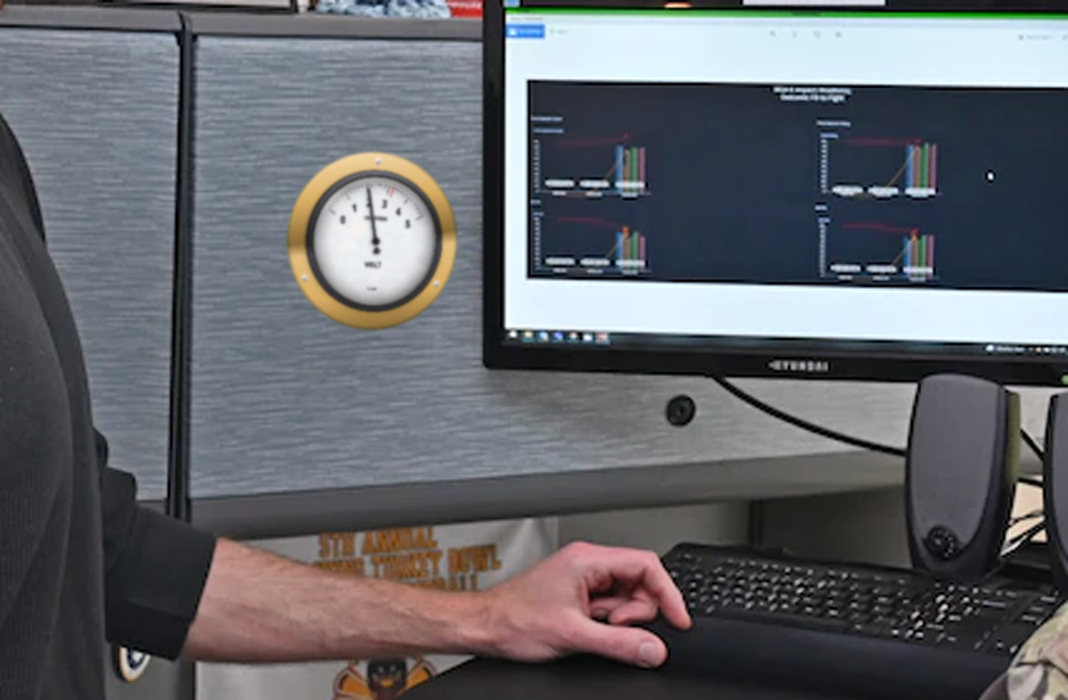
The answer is 2 V
